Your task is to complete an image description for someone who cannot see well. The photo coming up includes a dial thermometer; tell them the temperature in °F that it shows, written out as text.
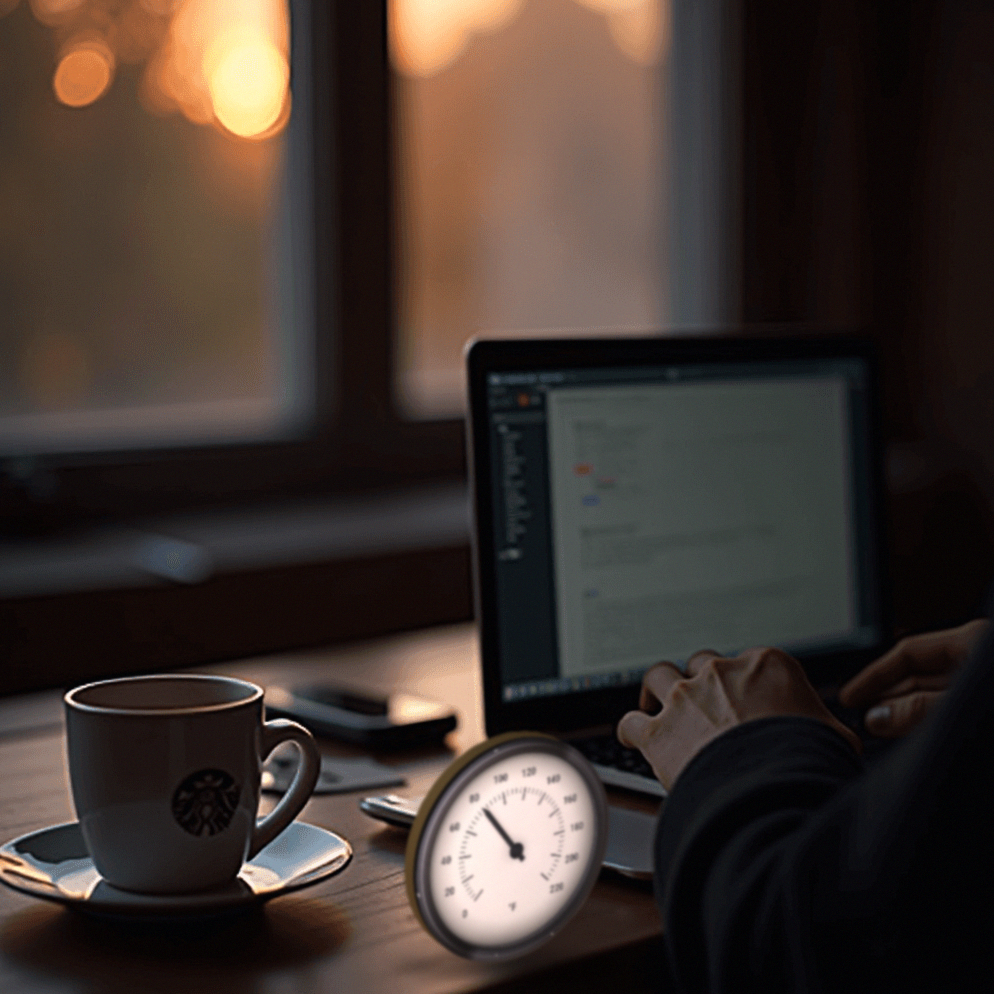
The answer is 80 °F
